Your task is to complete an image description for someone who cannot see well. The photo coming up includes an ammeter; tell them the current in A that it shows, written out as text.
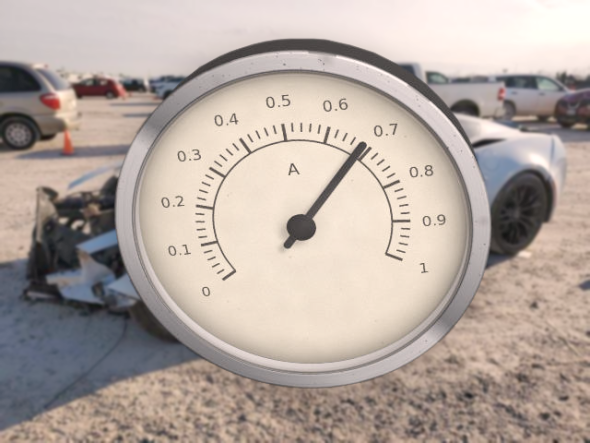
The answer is 0.68 A
